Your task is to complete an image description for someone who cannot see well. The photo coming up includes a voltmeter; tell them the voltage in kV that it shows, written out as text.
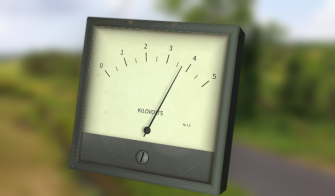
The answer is 3.75 kV
